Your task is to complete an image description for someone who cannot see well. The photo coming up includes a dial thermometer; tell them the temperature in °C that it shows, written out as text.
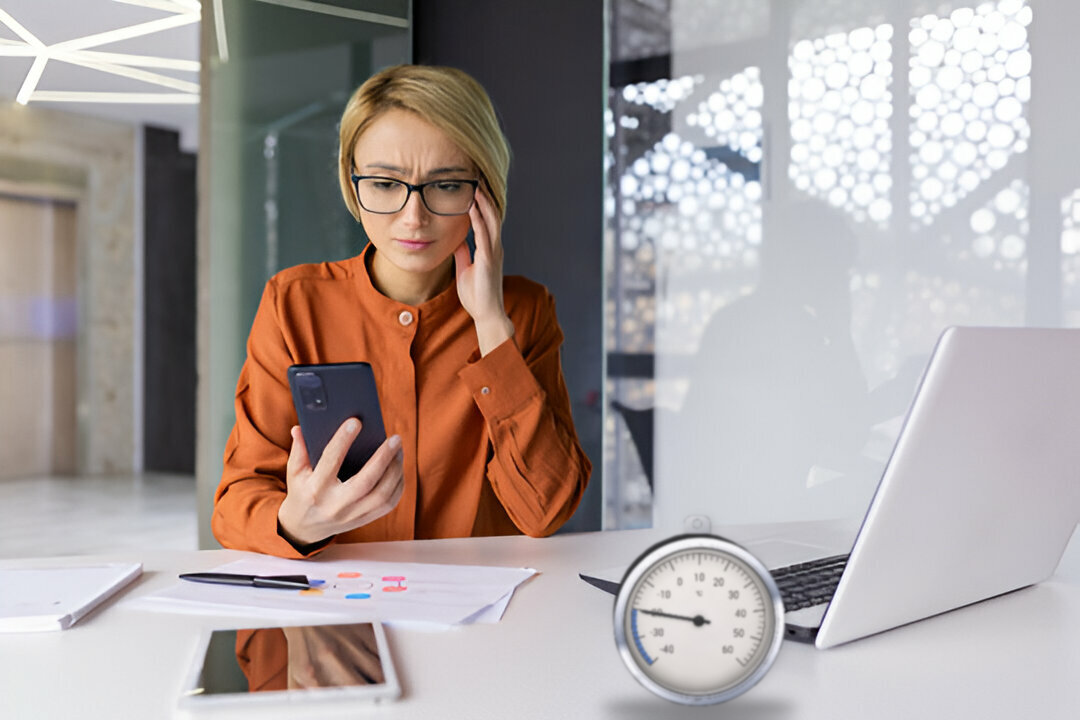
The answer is -20 °C
